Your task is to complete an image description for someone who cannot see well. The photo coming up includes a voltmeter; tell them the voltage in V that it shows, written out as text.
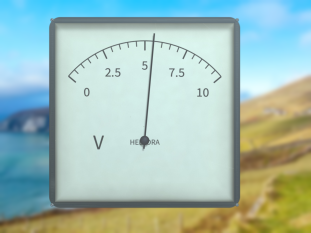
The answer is 5.5 V
